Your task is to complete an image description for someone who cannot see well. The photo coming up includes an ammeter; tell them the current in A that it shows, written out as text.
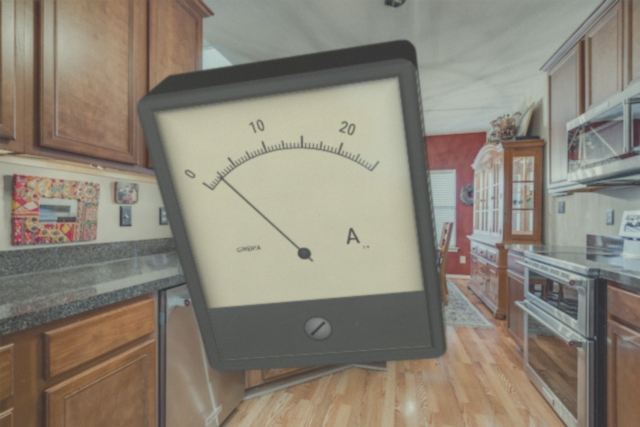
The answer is 2.5 A
